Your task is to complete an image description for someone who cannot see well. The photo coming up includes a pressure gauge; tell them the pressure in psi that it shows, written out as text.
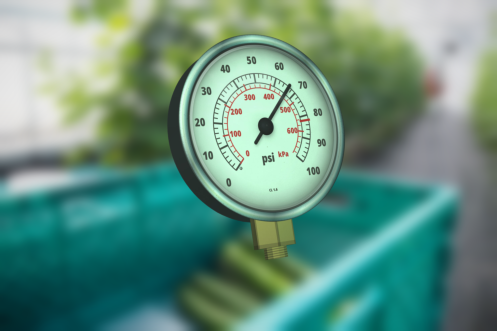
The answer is 66 psi
